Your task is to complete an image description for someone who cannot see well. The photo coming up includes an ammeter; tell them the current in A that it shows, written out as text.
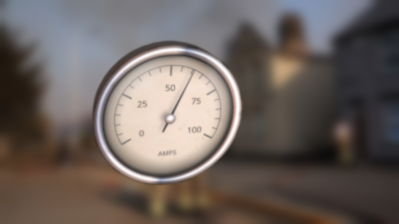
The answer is 60 A
